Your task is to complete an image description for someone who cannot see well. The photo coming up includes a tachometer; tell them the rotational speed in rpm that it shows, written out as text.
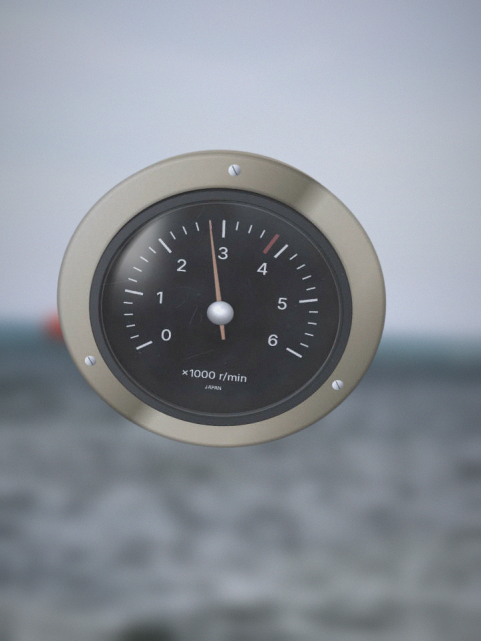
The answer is 2800 rpm
